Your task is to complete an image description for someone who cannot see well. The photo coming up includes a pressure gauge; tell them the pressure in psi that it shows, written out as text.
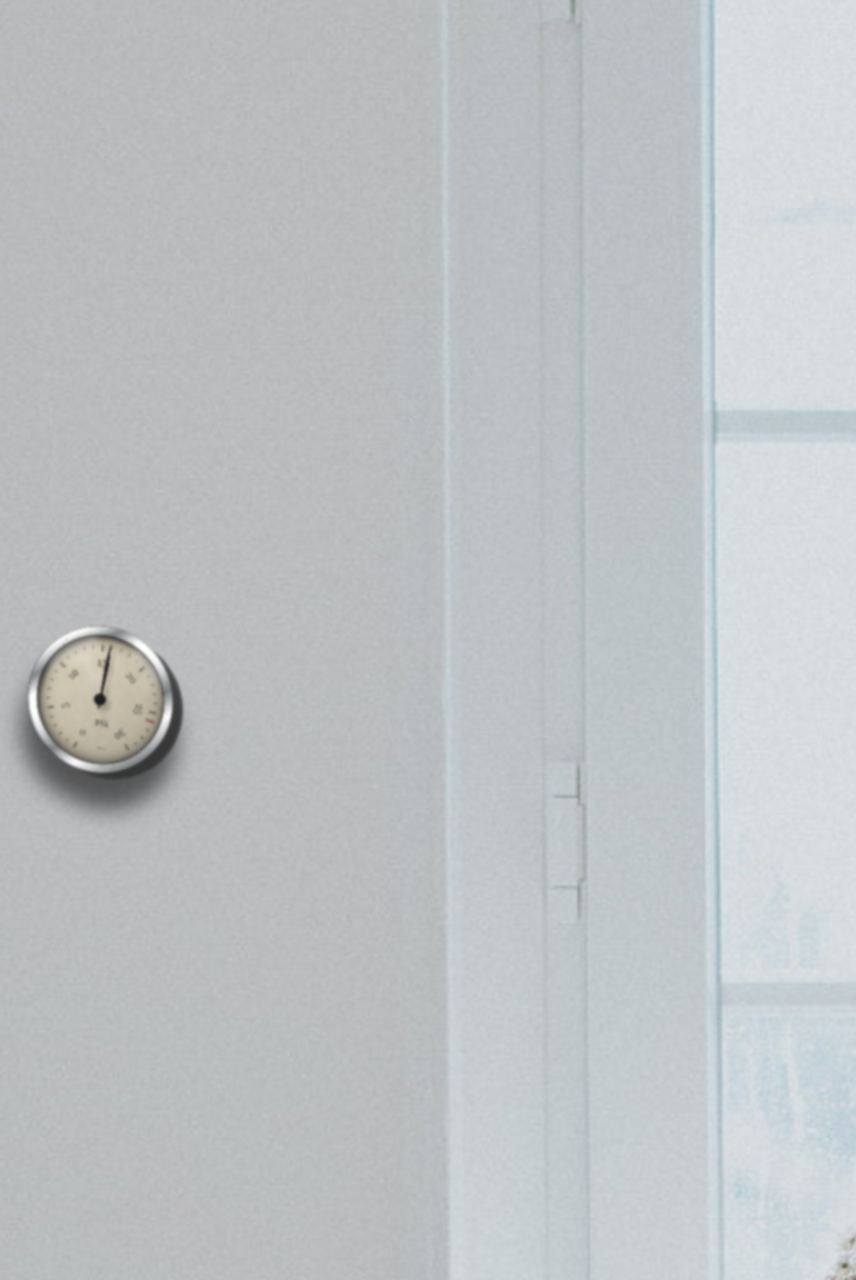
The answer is 16 psi
